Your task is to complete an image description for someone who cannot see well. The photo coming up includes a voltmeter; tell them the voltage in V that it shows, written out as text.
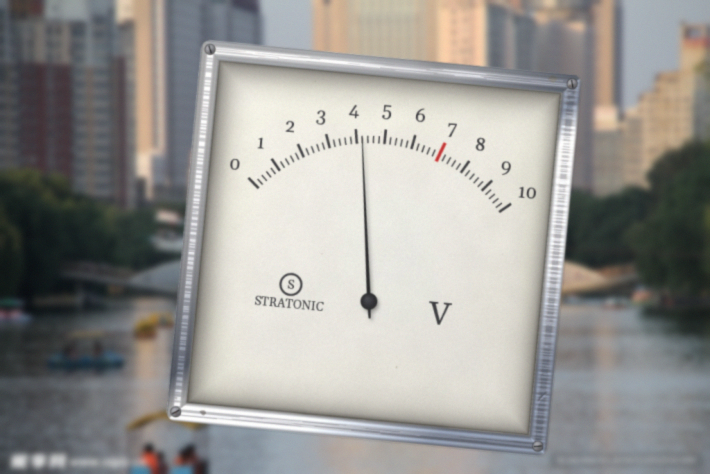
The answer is 4.2 V
